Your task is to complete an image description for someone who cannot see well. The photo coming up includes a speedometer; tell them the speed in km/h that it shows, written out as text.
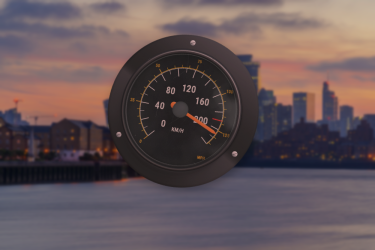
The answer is 205 km/h
